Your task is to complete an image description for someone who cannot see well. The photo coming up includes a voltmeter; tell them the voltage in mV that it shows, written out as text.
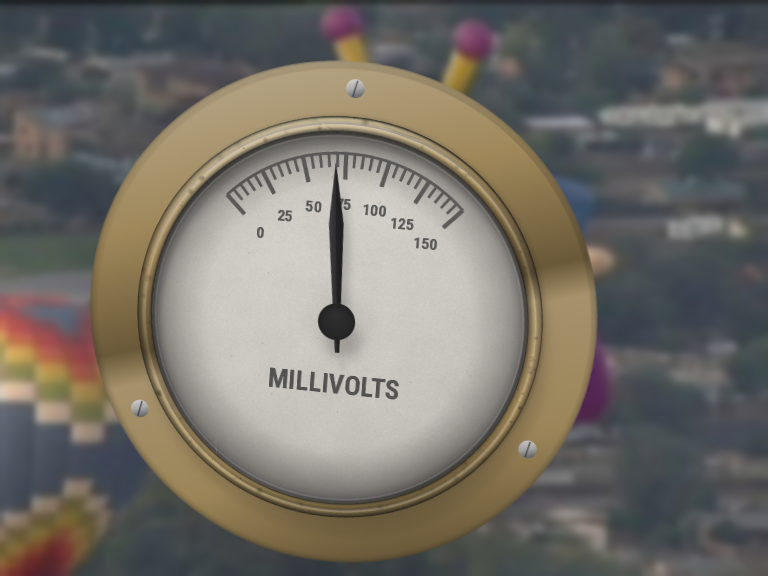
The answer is 70 mV
